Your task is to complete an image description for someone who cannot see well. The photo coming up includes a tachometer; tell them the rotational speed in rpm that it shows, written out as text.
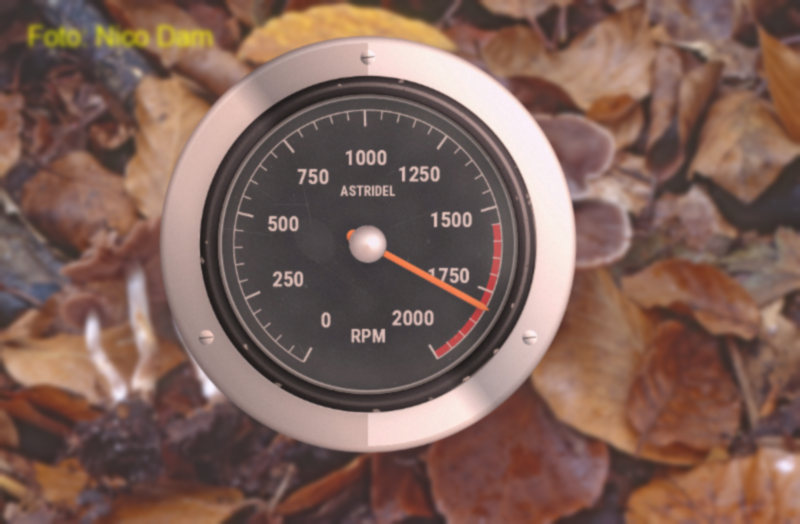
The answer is 1800 rpm
